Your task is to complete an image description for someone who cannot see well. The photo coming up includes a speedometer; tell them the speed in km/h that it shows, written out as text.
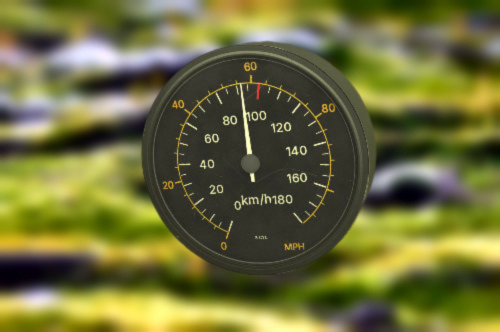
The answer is 92.5 km/h
